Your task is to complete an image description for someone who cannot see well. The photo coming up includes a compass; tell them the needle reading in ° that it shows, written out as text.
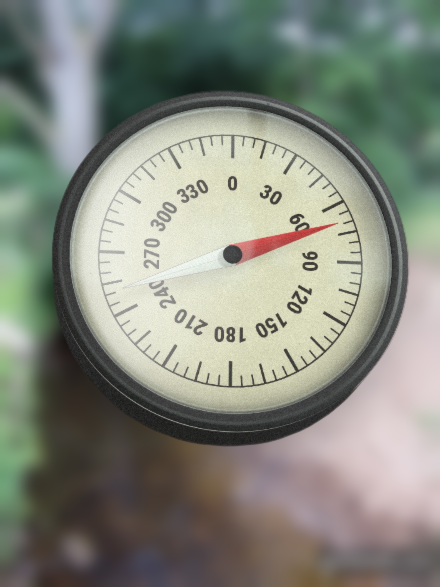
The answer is 70 °
